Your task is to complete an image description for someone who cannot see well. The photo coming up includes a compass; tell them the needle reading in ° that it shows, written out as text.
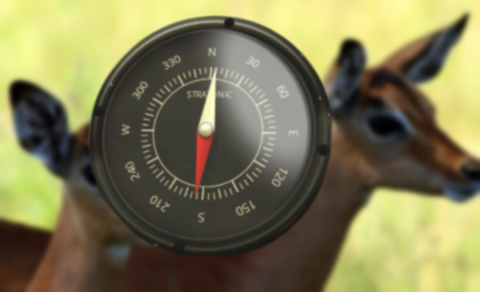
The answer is 185 °
